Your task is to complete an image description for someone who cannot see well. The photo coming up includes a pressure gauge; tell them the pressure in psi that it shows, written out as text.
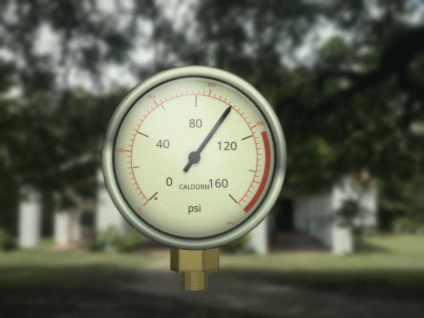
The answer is 100 psi
